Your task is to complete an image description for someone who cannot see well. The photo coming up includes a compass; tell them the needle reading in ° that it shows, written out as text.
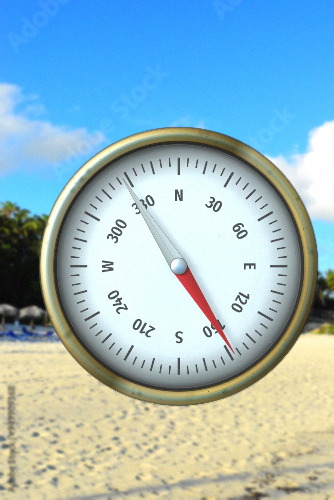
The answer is 147.5 °
